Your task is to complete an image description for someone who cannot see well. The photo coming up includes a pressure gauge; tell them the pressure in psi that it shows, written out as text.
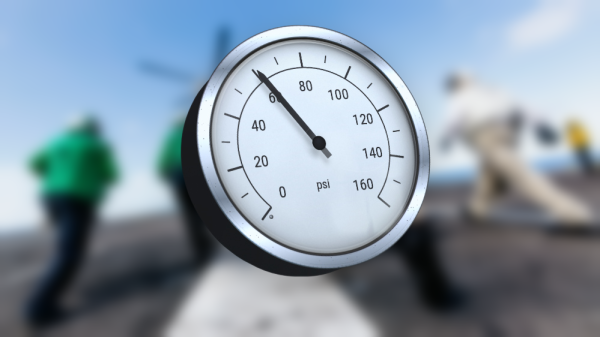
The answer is 60 psi
